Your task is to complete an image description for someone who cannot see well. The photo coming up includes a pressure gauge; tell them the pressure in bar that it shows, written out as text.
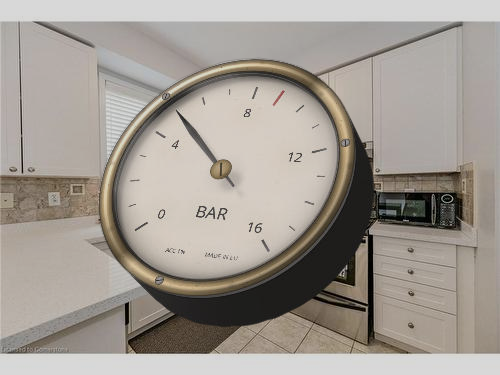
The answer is 5 bar
